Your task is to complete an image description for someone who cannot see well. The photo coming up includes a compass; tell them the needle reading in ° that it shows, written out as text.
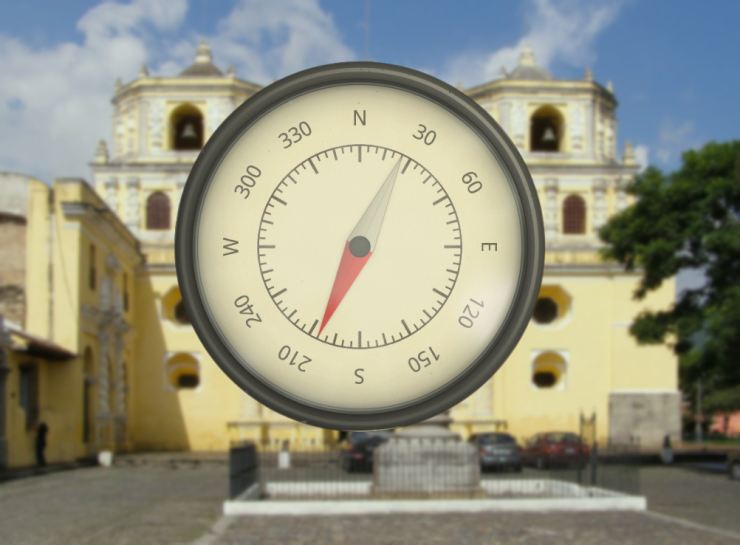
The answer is 205 °
